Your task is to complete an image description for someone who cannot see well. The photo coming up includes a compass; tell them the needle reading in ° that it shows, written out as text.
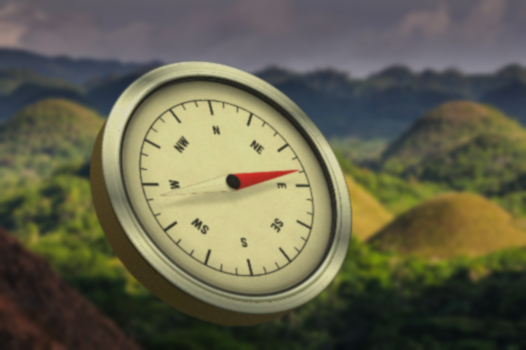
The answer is 80 °
